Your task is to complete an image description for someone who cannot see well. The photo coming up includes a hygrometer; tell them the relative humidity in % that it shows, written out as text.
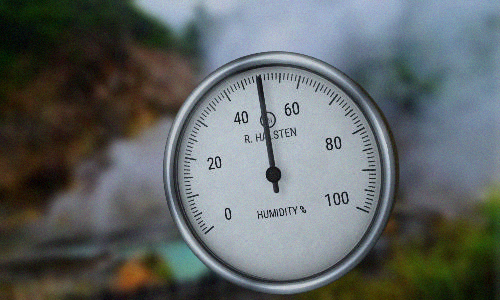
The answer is 50 %
